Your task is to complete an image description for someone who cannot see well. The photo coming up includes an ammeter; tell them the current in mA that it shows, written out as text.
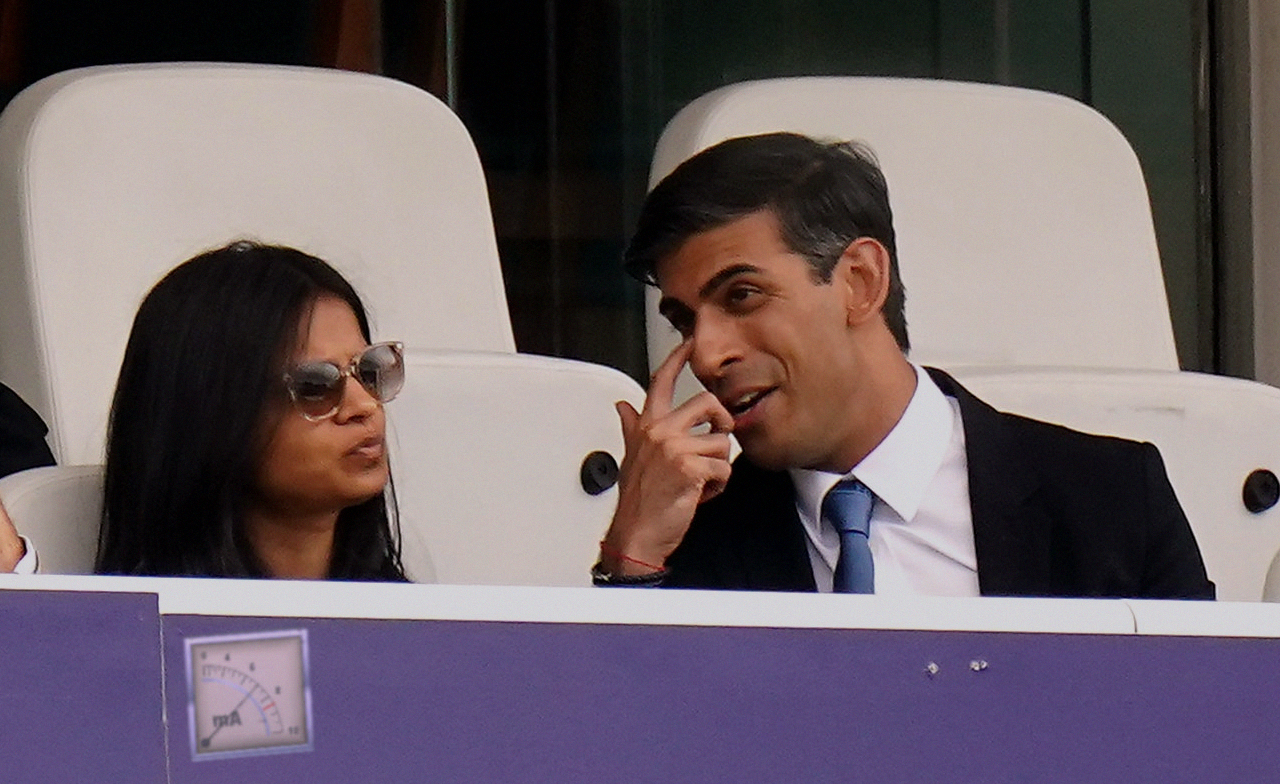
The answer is 7 mA
